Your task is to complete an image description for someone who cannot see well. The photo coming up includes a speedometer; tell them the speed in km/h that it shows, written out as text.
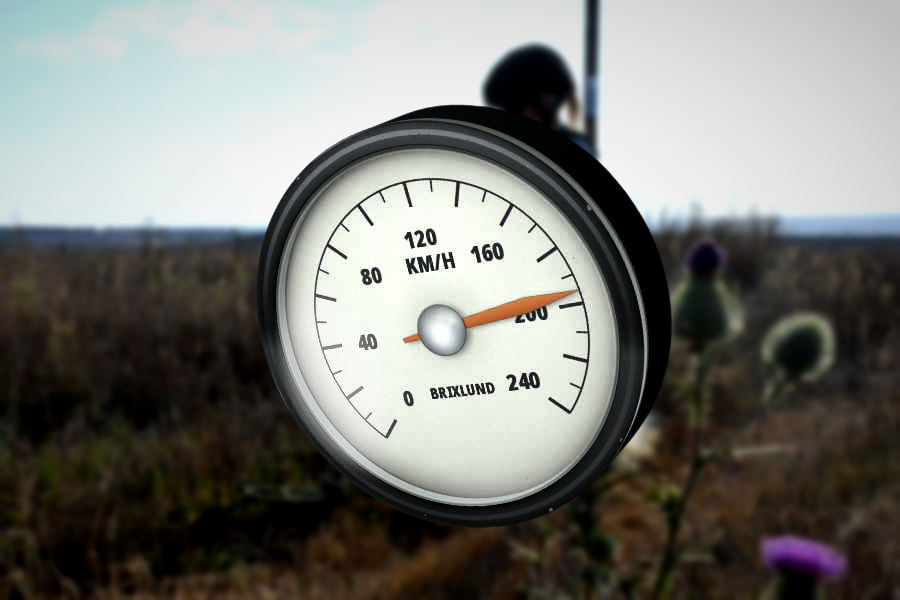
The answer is 195 km/h
